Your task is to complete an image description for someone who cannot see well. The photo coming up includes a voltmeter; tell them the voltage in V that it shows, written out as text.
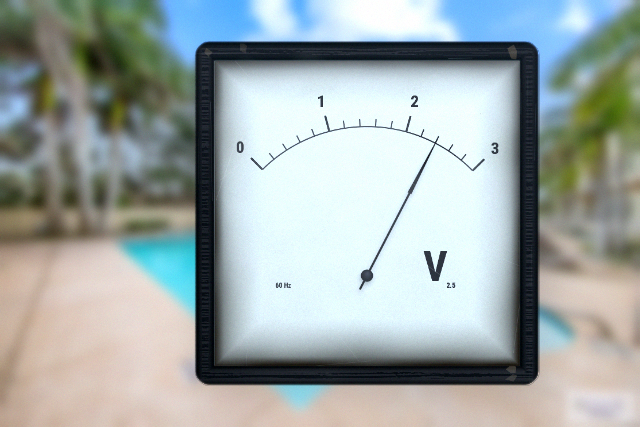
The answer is 2.4 V
